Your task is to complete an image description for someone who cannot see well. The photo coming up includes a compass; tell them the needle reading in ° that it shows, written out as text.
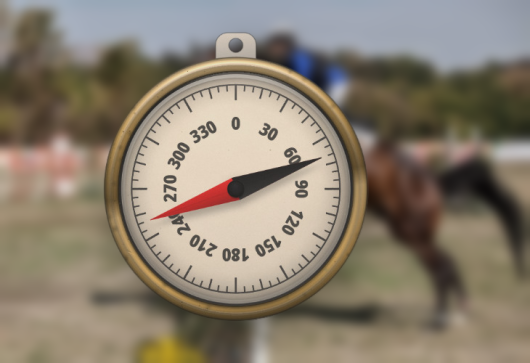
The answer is 250 °
